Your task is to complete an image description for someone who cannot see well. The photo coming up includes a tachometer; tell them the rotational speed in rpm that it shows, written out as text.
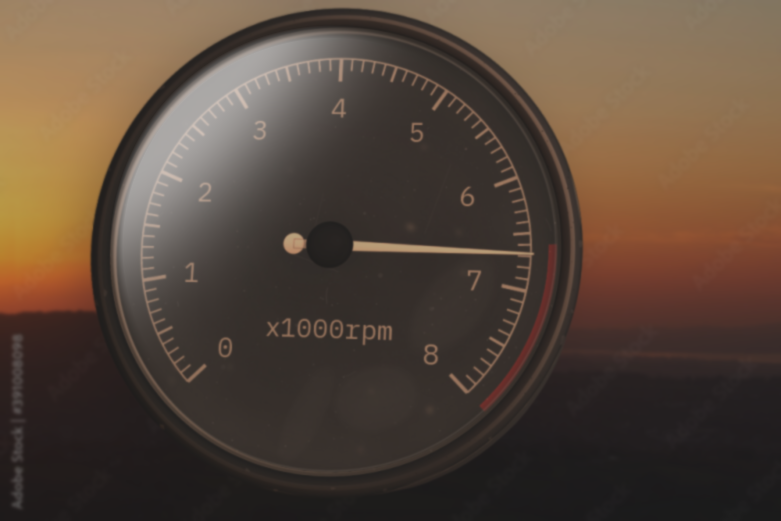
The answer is 6700 rpm
